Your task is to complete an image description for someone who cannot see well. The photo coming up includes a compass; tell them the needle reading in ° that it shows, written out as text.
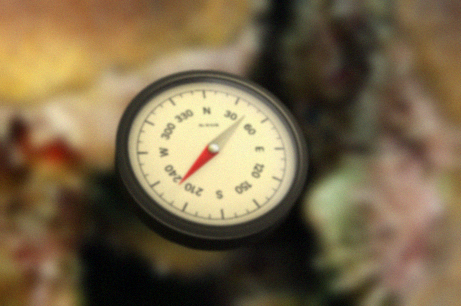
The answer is 225 °
